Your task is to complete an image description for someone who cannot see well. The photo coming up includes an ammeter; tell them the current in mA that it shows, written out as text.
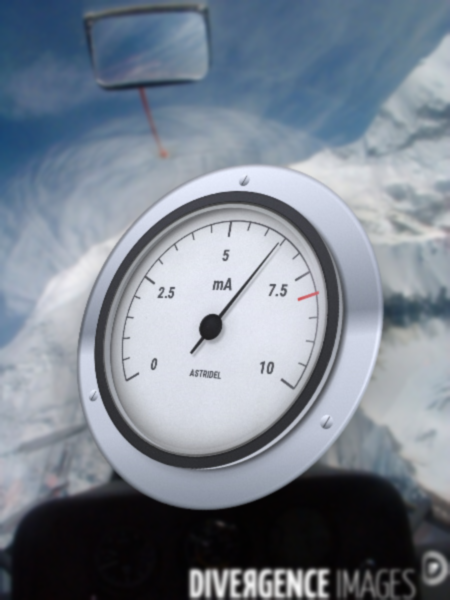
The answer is 6.5 mA
